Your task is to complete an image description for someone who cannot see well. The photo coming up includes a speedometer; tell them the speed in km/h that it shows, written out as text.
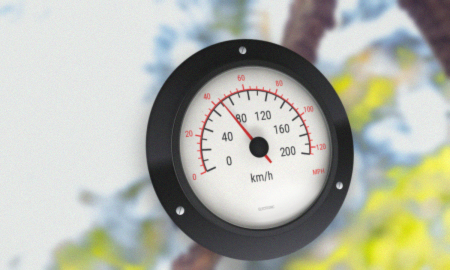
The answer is 70 km/h
